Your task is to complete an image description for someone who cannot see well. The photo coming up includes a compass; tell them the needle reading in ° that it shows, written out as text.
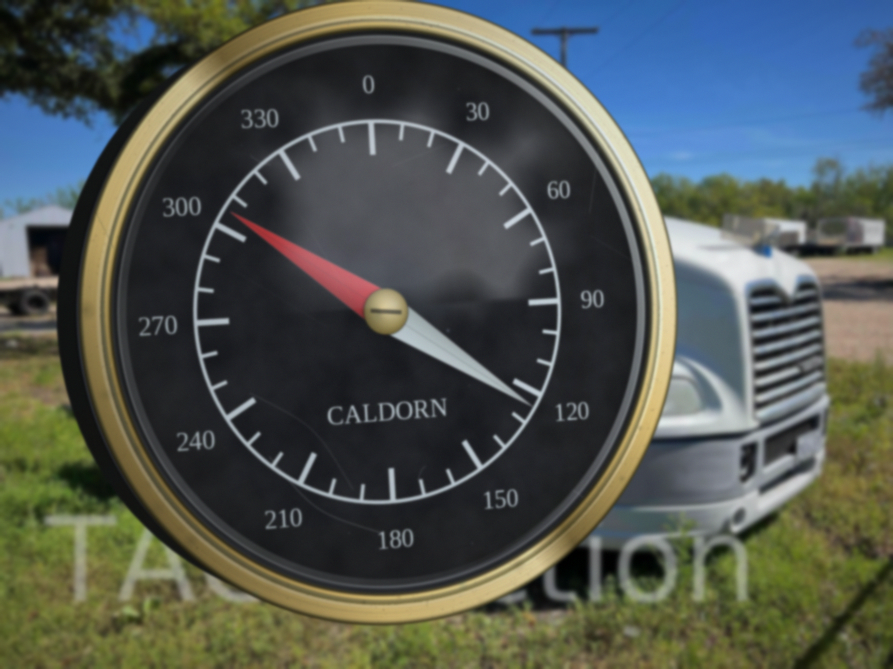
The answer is 305 °
